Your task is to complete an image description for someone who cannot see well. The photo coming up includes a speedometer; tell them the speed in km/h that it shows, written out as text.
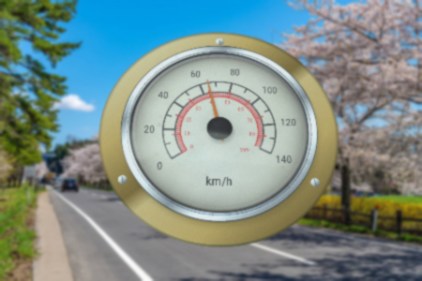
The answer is 65 km/h
